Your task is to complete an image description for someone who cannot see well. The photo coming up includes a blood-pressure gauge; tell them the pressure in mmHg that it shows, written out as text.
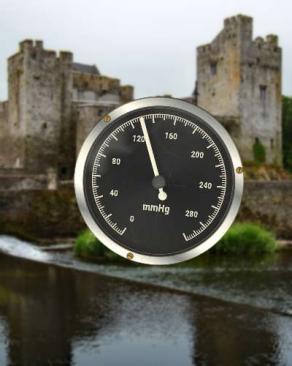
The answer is 130 mmHg
